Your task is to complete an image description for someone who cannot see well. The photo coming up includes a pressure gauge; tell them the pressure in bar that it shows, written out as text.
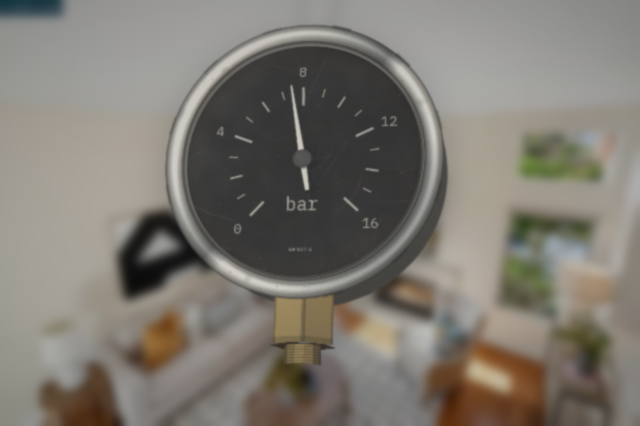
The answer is 7.5 bar
